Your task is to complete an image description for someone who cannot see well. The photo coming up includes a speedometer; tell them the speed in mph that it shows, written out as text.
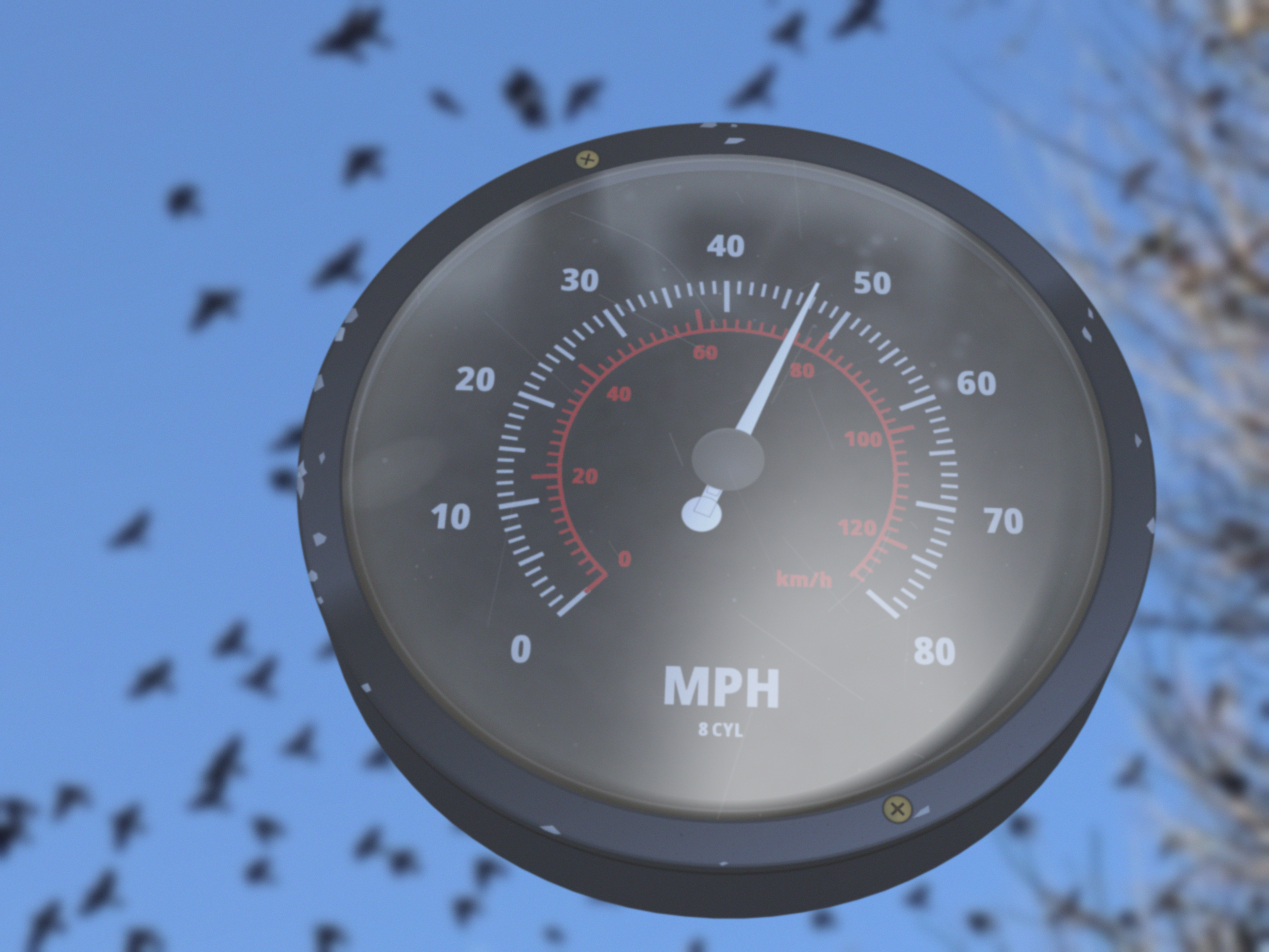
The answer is 47 mph
